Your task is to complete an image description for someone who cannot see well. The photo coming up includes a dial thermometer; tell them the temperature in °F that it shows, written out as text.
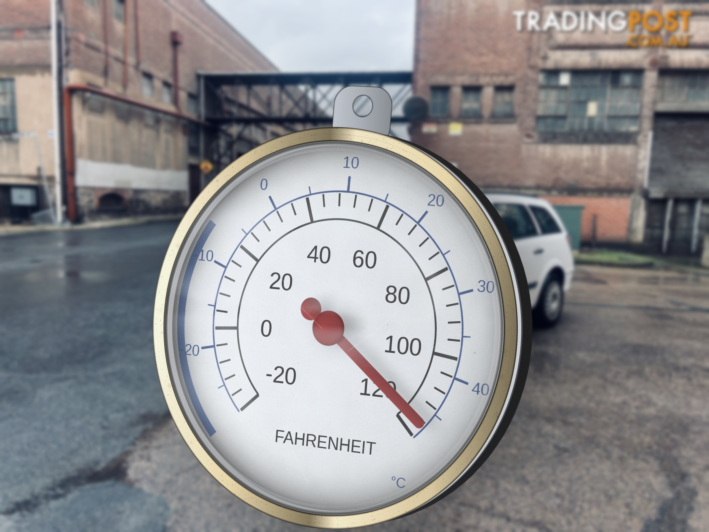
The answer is 116 °F
